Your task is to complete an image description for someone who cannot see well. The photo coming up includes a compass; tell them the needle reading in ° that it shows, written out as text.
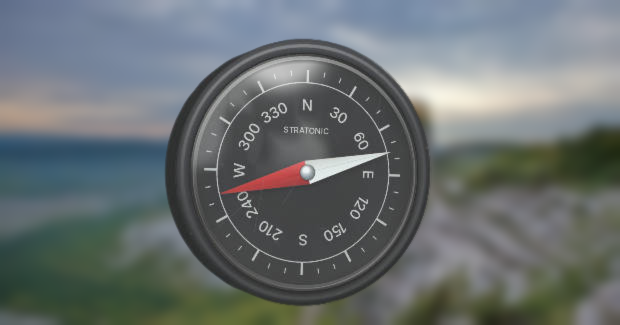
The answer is 255 °
